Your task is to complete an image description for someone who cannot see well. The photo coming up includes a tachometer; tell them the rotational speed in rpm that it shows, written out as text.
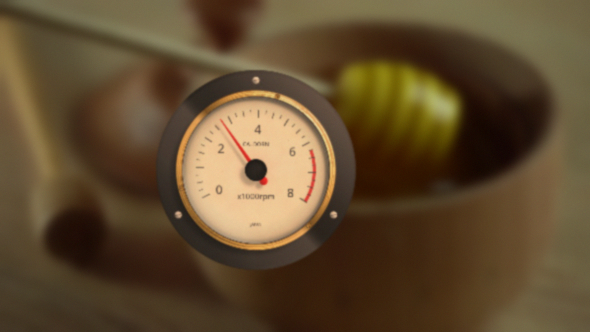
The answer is 2750 rpm
